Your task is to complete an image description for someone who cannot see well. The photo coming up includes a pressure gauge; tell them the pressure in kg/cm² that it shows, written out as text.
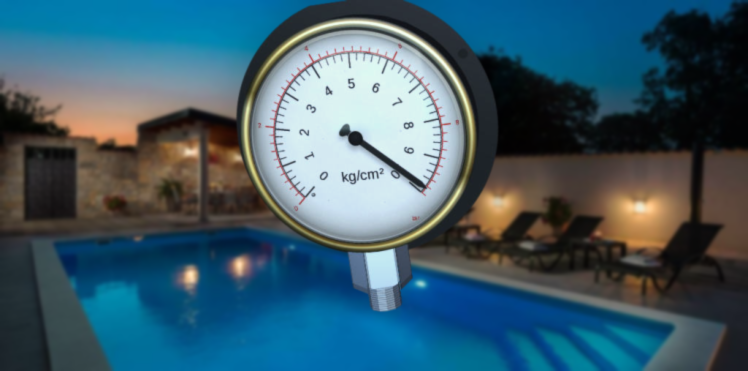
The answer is 9.8 kg/cm²
